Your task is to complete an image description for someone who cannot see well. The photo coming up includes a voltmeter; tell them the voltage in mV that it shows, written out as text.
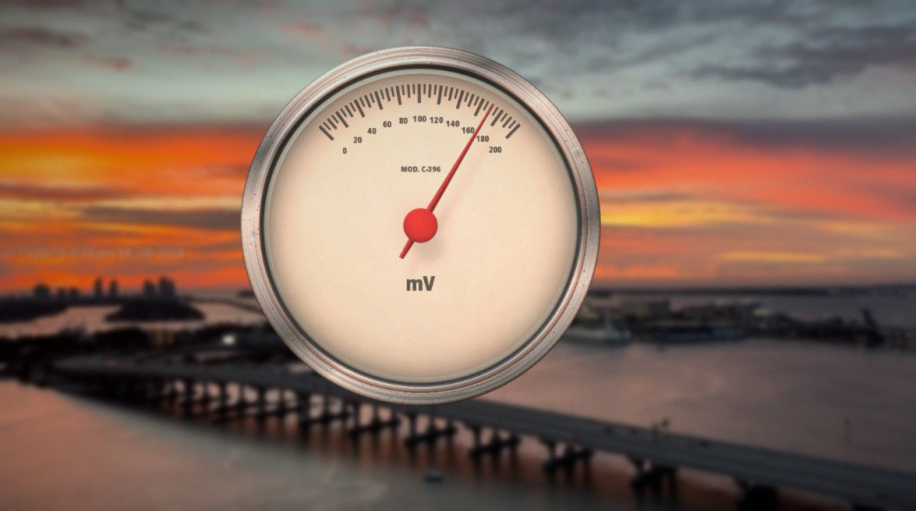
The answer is 170 mV
